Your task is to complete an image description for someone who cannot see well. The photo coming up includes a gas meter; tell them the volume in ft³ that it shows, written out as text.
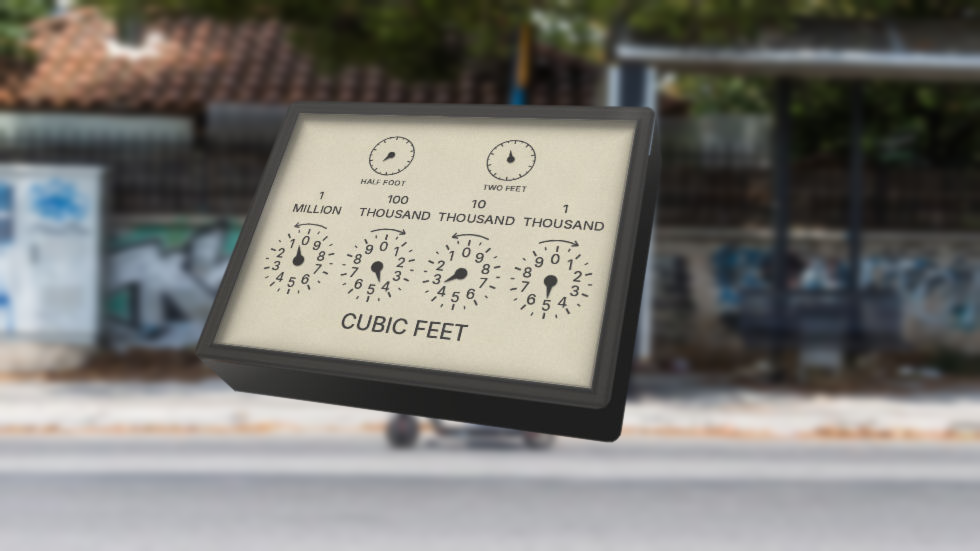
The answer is 43500 ft³
